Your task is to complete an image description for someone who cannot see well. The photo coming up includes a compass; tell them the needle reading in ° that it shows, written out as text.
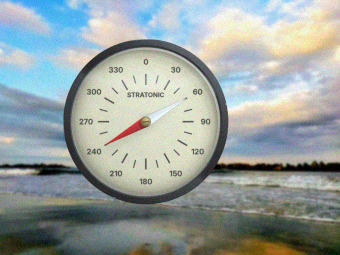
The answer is 240 °
